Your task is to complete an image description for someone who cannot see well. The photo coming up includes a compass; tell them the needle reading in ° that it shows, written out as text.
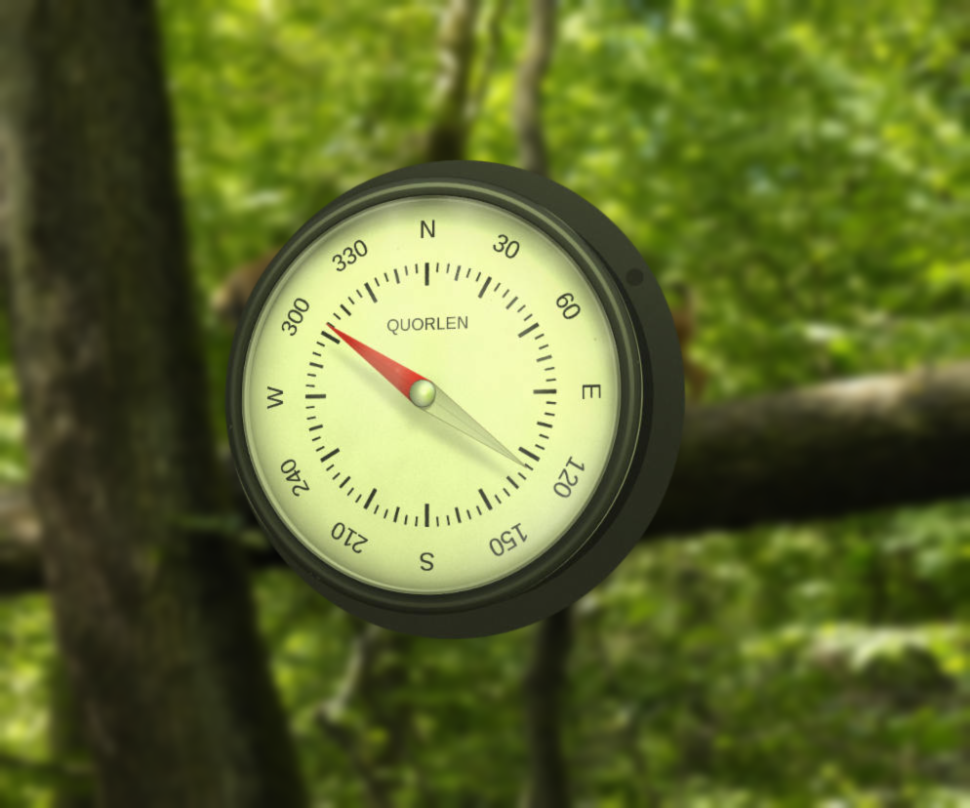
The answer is 305 °
